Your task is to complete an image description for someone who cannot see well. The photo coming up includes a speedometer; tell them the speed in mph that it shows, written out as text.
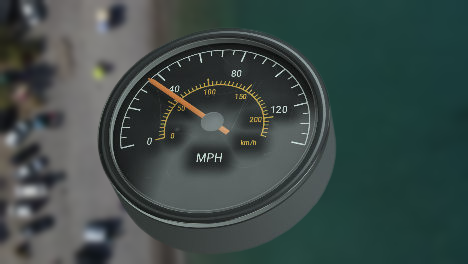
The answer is 35 mph
